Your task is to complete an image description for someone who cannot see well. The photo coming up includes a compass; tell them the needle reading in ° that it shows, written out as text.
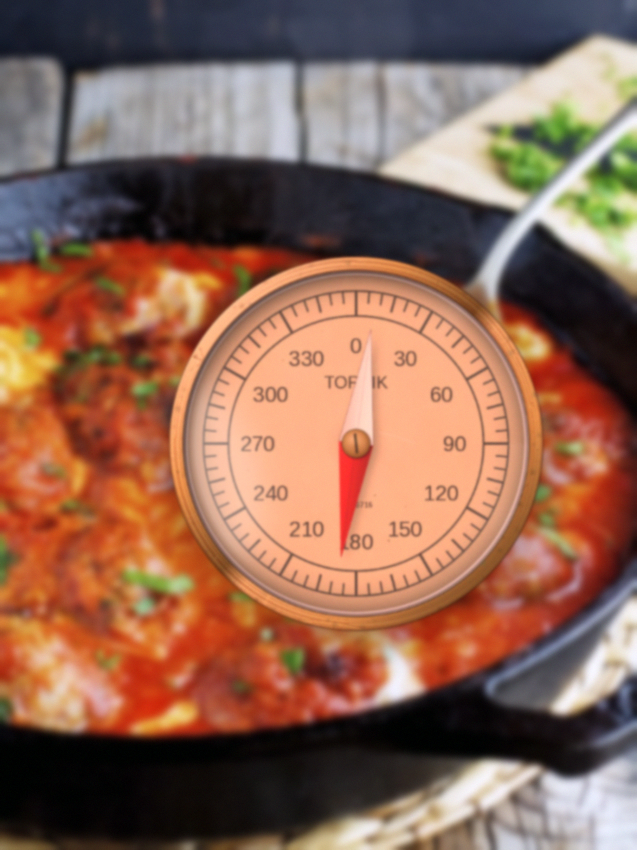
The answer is 187.5 °
